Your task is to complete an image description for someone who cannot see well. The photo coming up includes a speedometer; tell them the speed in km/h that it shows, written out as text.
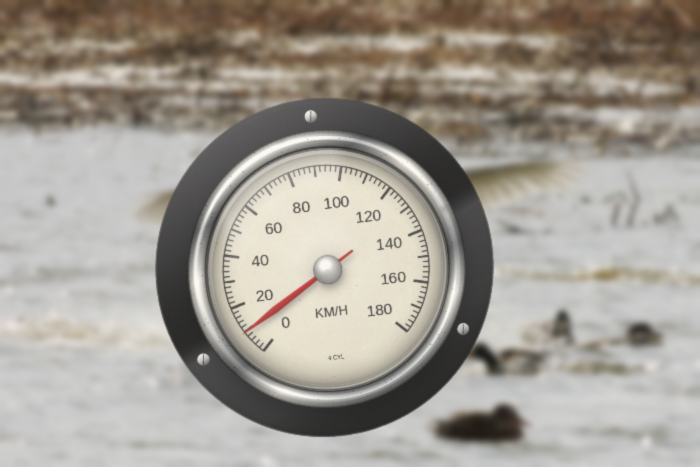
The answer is 10 km/h
